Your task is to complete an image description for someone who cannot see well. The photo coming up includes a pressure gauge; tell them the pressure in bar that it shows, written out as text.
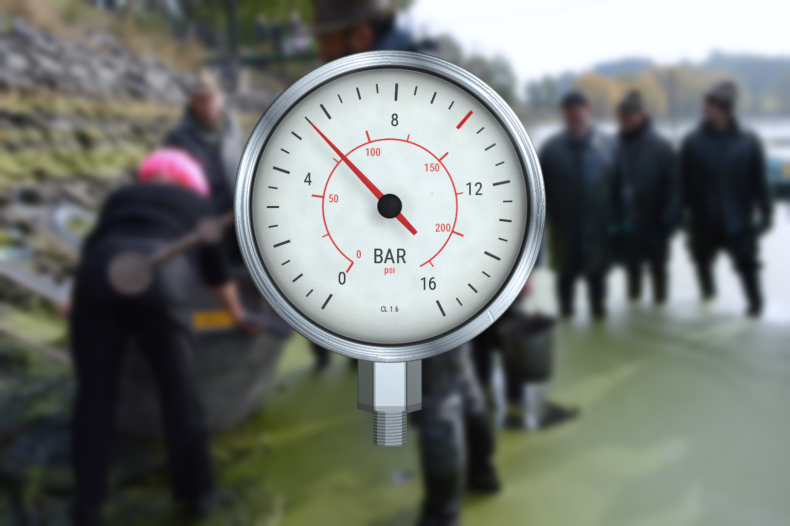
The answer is 5.5 bar
